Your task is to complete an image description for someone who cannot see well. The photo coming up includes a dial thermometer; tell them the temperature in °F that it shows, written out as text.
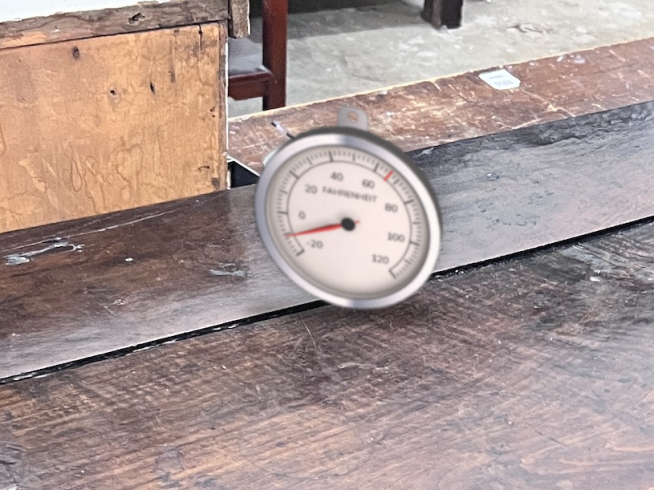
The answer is -10 °F
